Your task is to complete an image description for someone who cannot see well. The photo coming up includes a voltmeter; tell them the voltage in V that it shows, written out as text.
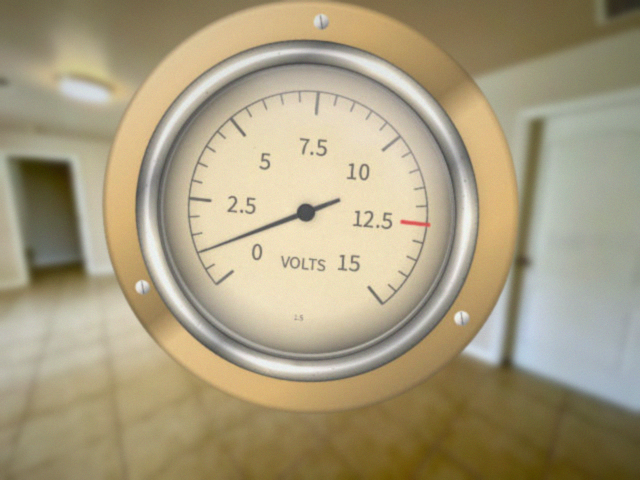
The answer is 1 V
